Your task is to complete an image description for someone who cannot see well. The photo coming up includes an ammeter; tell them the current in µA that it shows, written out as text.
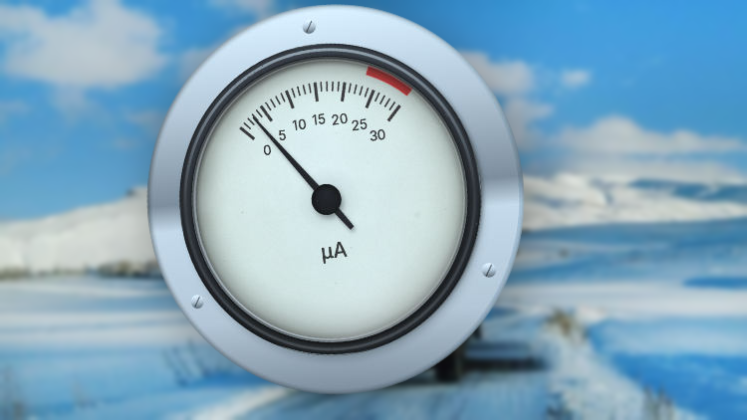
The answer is 3 µA
